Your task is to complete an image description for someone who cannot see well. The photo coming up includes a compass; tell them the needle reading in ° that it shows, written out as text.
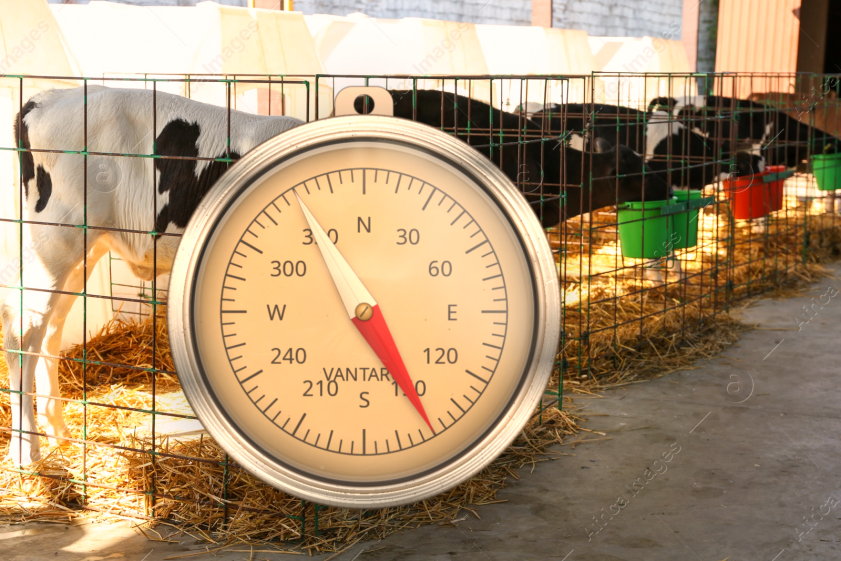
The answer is 150 °
